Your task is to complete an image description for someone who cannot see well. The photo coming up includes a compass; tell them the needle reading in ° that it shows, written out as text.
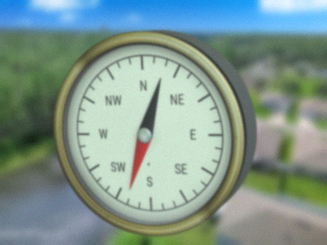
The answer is 200 °
